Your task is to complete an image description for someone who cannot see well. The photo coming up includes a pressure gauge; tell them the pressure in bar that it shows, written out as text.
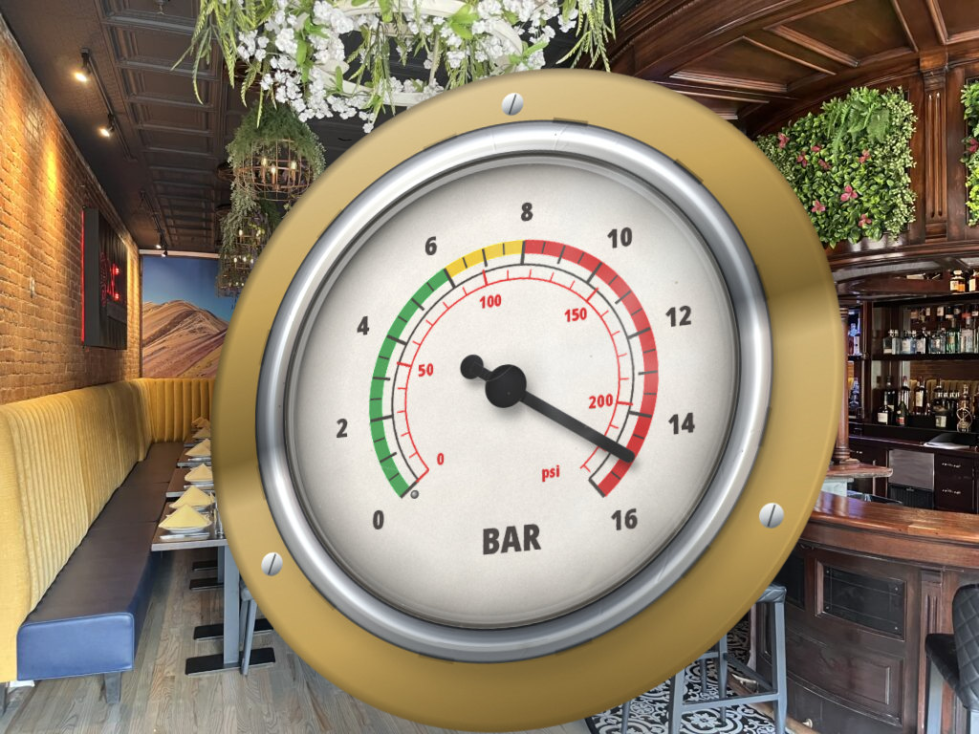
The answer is 15 bar
